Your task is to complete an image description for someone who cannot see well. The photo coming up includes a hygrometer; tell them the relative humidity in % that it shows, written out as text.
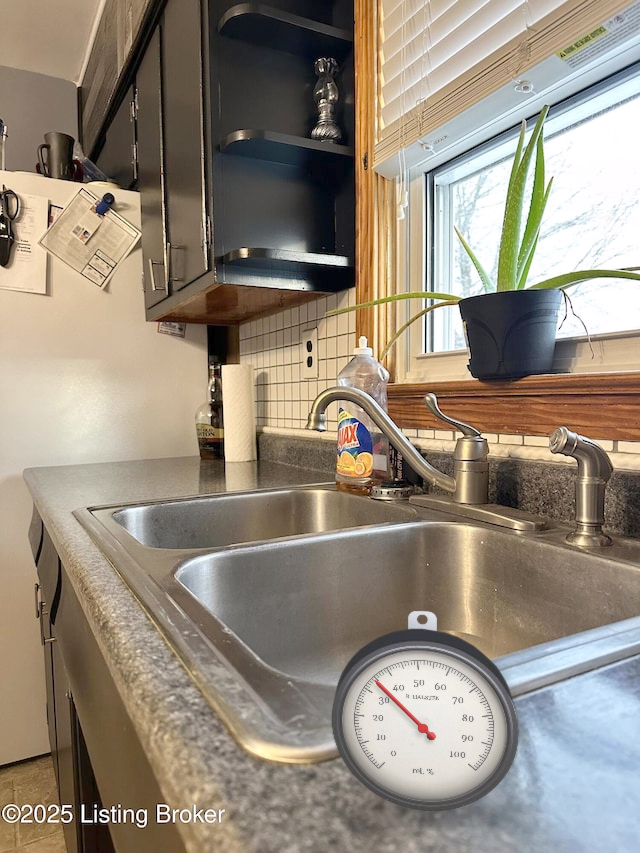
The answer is 35 %
